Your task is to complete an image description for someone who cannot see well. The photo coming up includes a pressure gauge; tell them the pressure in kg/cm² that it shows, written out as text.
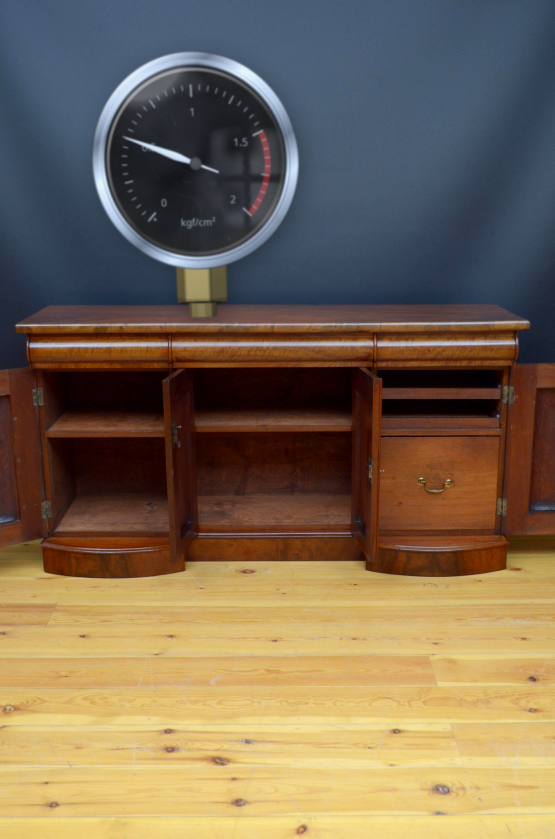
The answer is 0.5 kg/cm²
